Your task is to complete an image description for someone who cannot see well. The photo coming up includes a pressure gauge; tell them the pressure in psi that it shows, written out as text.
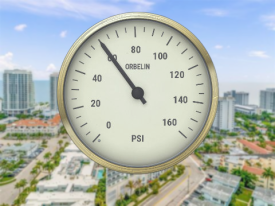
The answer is 60 psi
